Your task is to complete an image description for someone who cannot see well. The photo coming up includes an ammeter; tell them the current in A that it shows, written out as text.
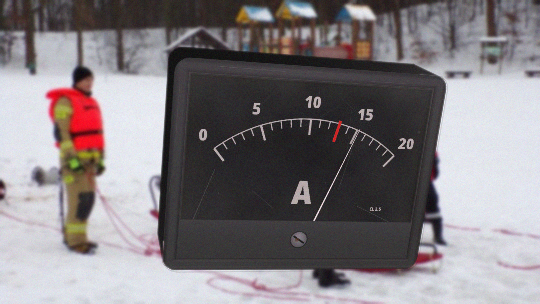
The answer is 15 A
